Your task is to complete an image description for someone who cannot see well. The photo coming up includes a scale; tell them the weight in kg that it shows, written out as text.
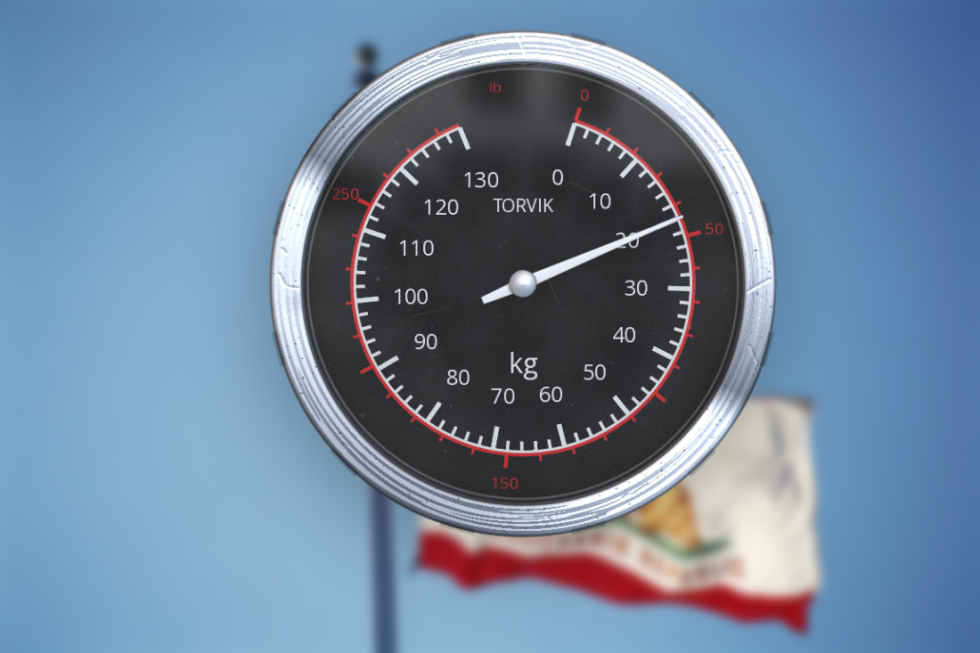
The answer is 20 kg
